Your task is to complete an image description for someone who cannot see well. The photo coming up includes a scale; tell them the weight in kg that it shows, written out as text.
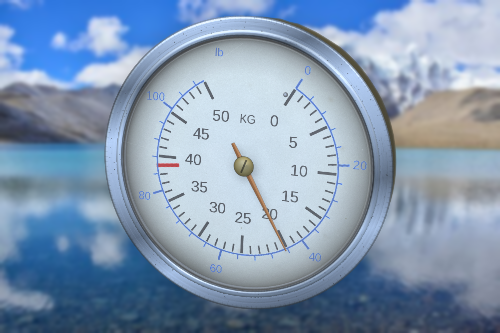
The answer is 20 kg
